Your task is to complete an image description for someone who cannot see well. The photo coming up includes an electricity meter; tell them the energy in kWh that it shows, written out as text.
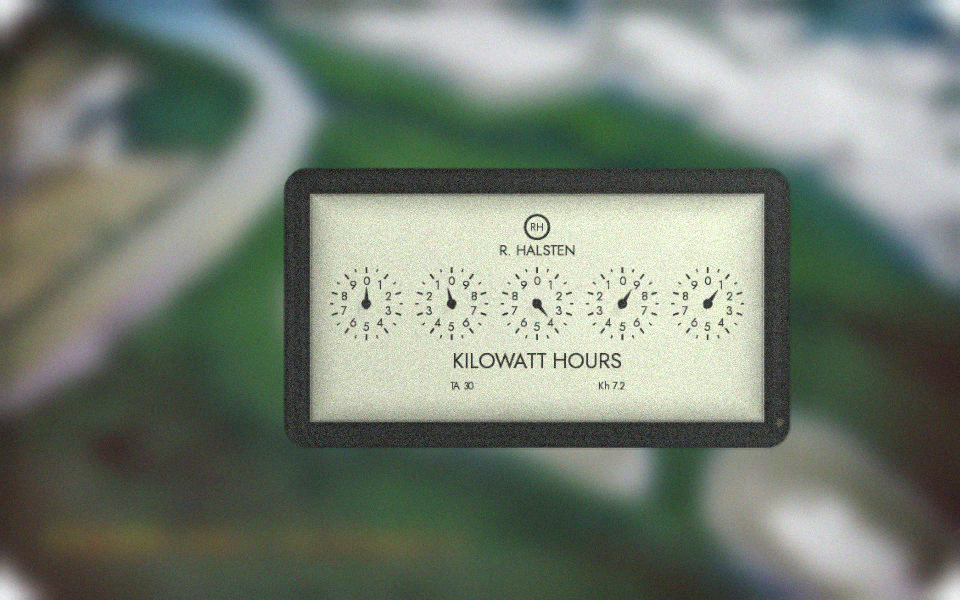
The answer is 391 kWh
